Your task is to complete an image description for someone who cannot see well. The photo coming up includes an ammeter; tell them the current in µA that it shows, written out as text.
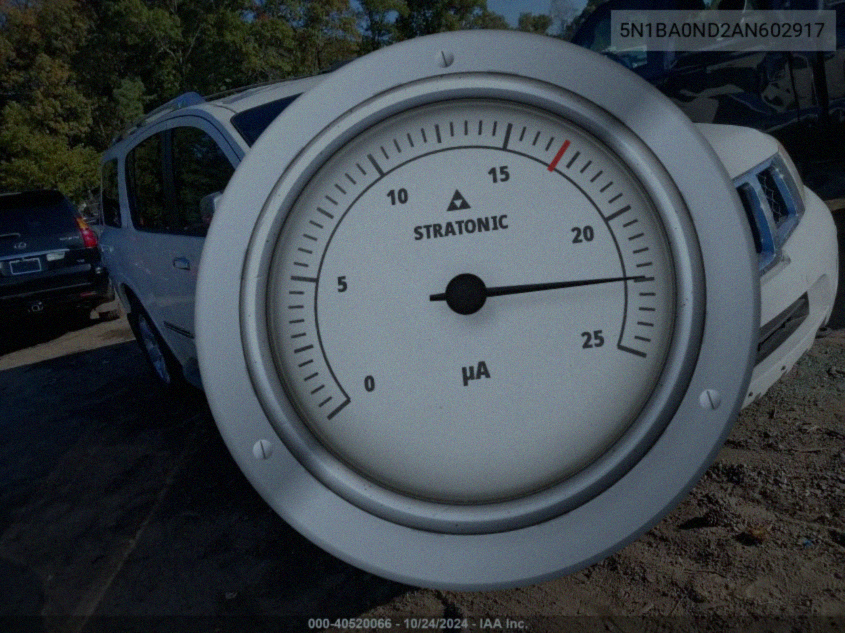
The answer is 22.5 µA
